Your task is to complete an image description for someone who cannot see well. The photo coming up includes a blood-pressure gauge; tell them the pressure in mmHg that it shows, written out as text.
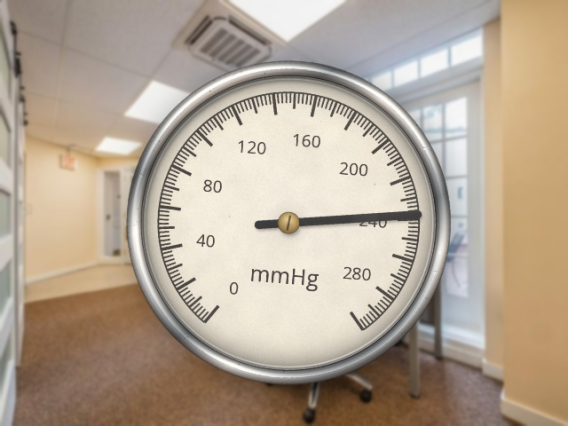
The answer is 238 mmHg
